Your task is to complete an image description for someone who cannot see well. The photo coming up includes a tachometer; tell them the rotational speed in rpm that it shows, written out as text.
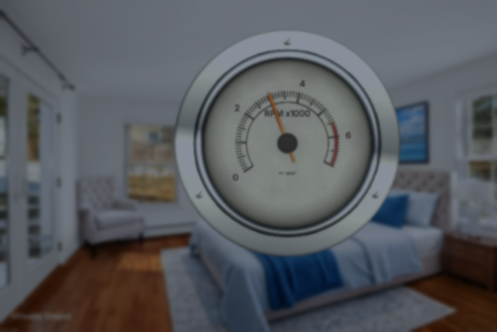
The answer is 3000 rpm
